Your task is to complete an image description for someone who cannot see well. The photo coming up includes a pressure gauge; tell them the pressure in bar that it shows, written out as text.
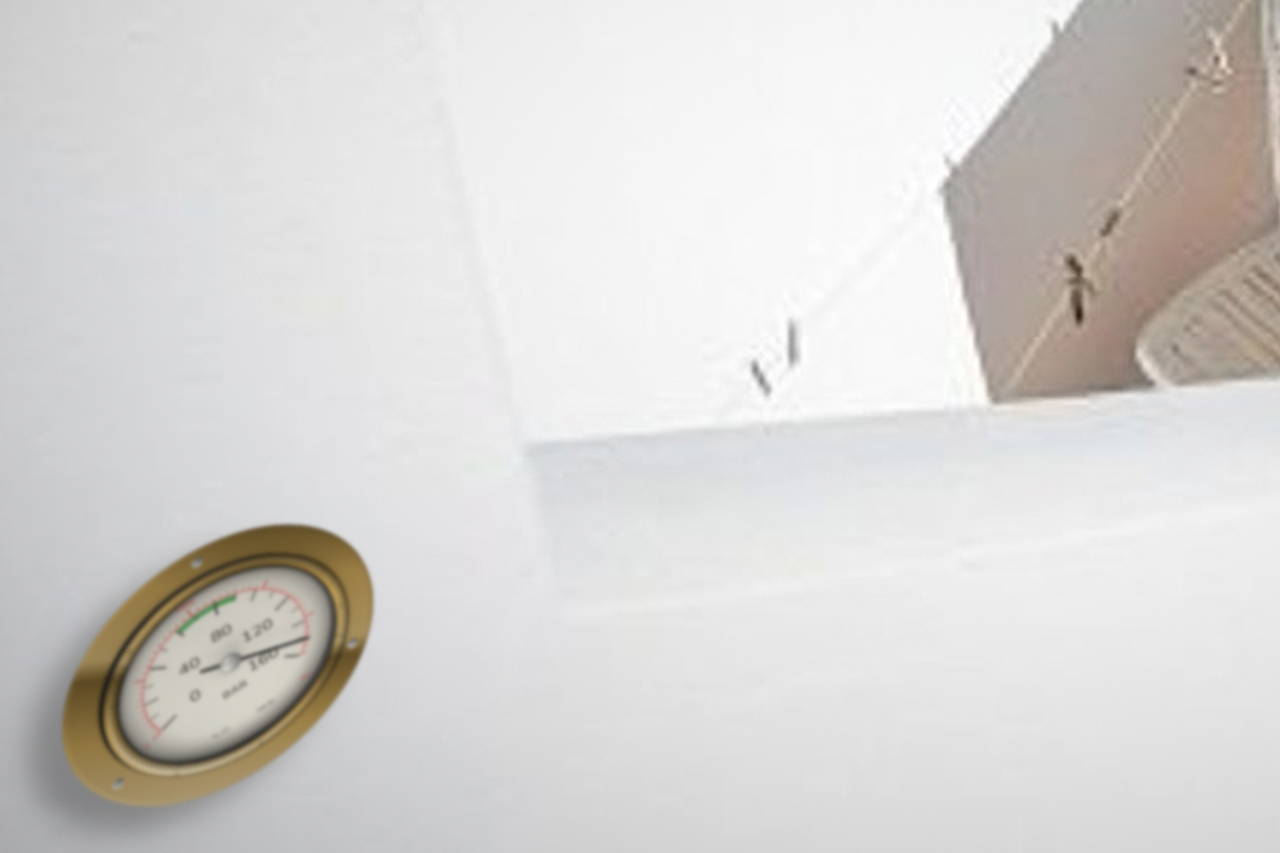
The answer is 150 bar
